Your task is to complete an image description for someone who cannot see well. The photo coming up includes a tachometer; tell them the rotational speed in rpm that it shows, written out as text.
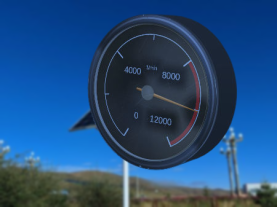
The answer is 10000 rpm
